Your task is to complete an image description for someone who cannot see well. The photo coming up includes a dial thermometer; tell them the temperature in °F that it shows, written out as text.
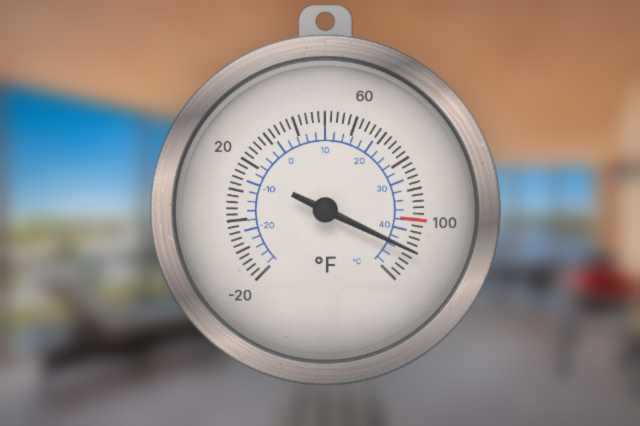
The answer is 110 °F
